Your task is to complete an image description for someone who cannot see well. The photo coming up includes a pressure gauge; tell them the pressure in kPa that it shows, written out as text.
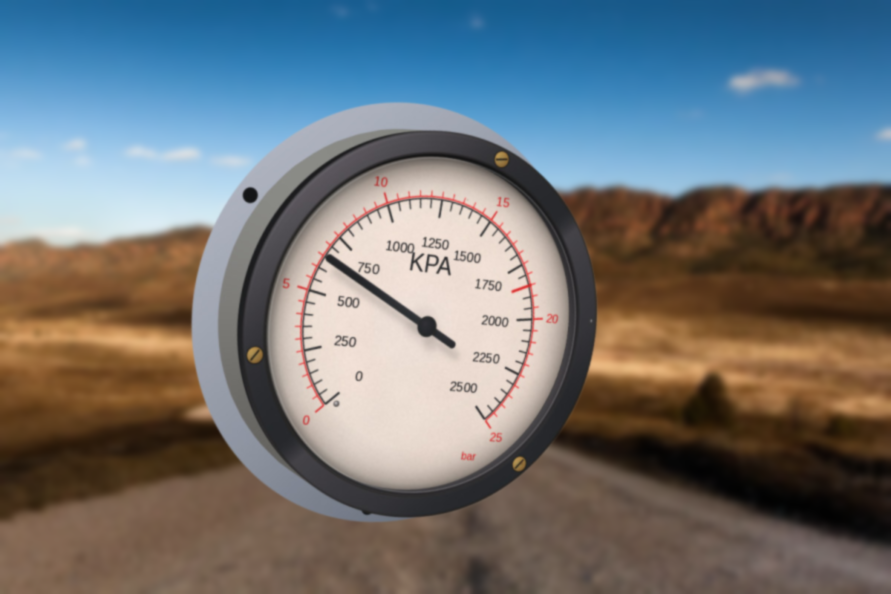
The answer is 650 kPa
